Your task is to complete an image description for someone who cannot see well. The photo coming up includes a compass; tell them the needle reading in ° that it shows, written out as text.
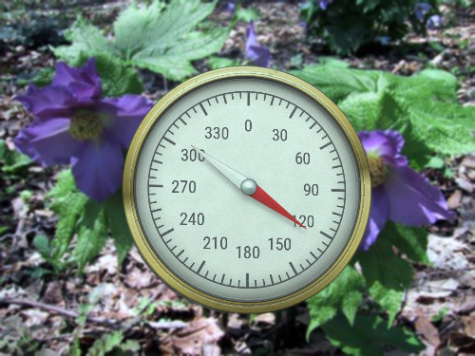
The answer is 125 °
